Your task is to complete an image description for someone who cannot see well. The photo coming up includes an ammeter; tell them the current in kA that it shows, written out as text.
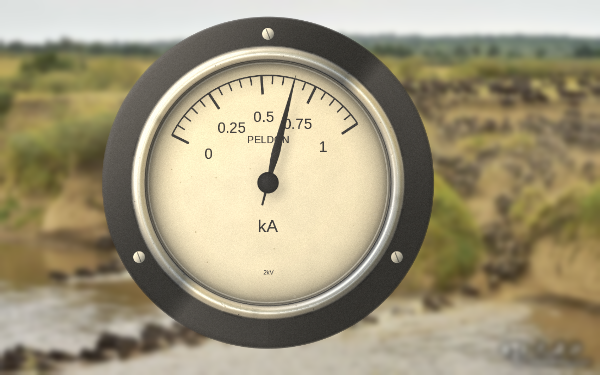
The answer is 0.65 kA
